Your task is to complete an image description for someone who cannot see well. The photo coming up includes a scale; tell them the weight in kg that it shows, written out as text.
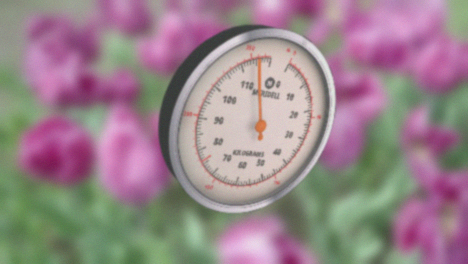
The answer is 115 kg
